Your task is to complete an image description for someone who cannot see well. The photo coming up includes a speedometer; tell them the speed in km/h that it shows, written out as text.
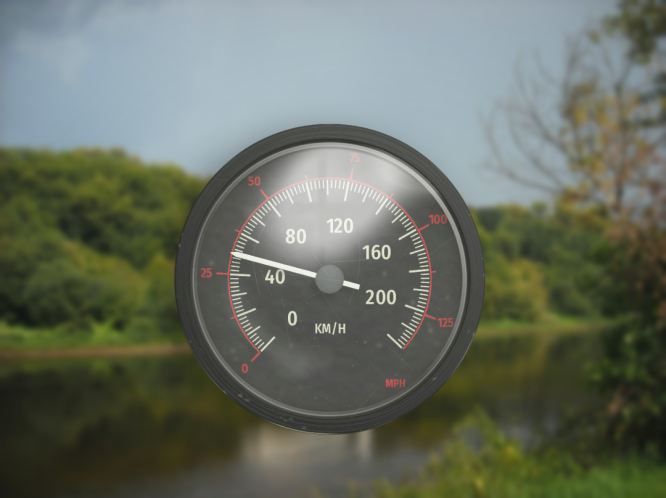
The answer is 50 km/h
